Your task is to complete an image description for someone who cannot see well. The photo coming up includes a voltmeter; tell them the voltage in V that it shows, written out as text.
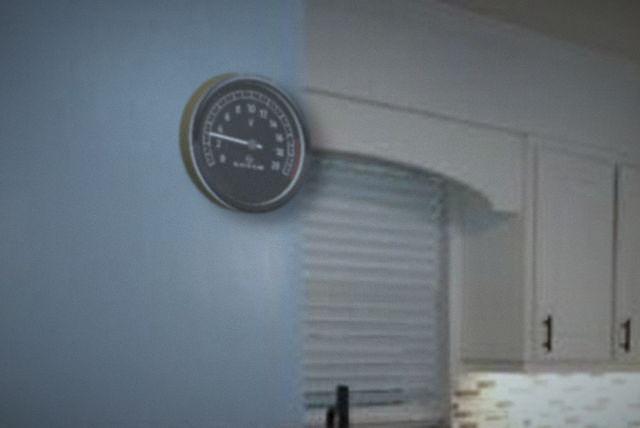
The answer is 3 V
